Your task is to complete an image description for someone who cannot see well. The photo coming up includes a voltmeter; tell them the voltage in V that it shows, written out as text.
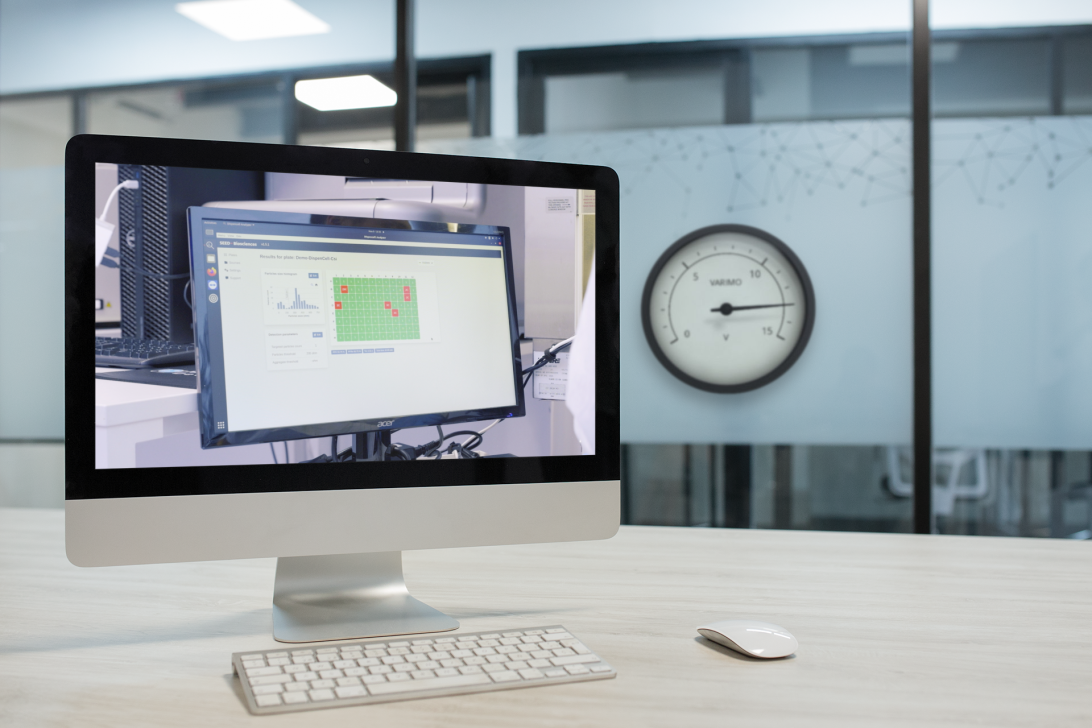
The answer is 13 V
